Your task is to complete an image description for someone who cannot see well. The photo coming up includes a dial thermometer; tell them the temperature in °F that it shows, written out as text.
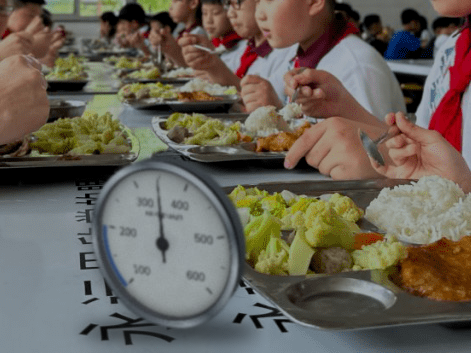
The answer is 350 °F
